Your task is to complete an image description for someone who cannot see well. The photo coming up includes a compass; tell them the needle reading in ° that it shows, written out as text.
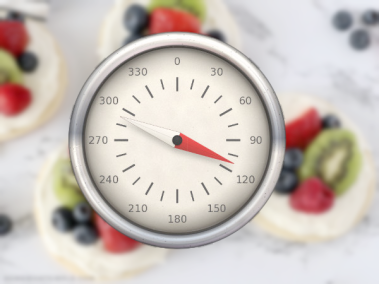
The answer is 112.5 °
